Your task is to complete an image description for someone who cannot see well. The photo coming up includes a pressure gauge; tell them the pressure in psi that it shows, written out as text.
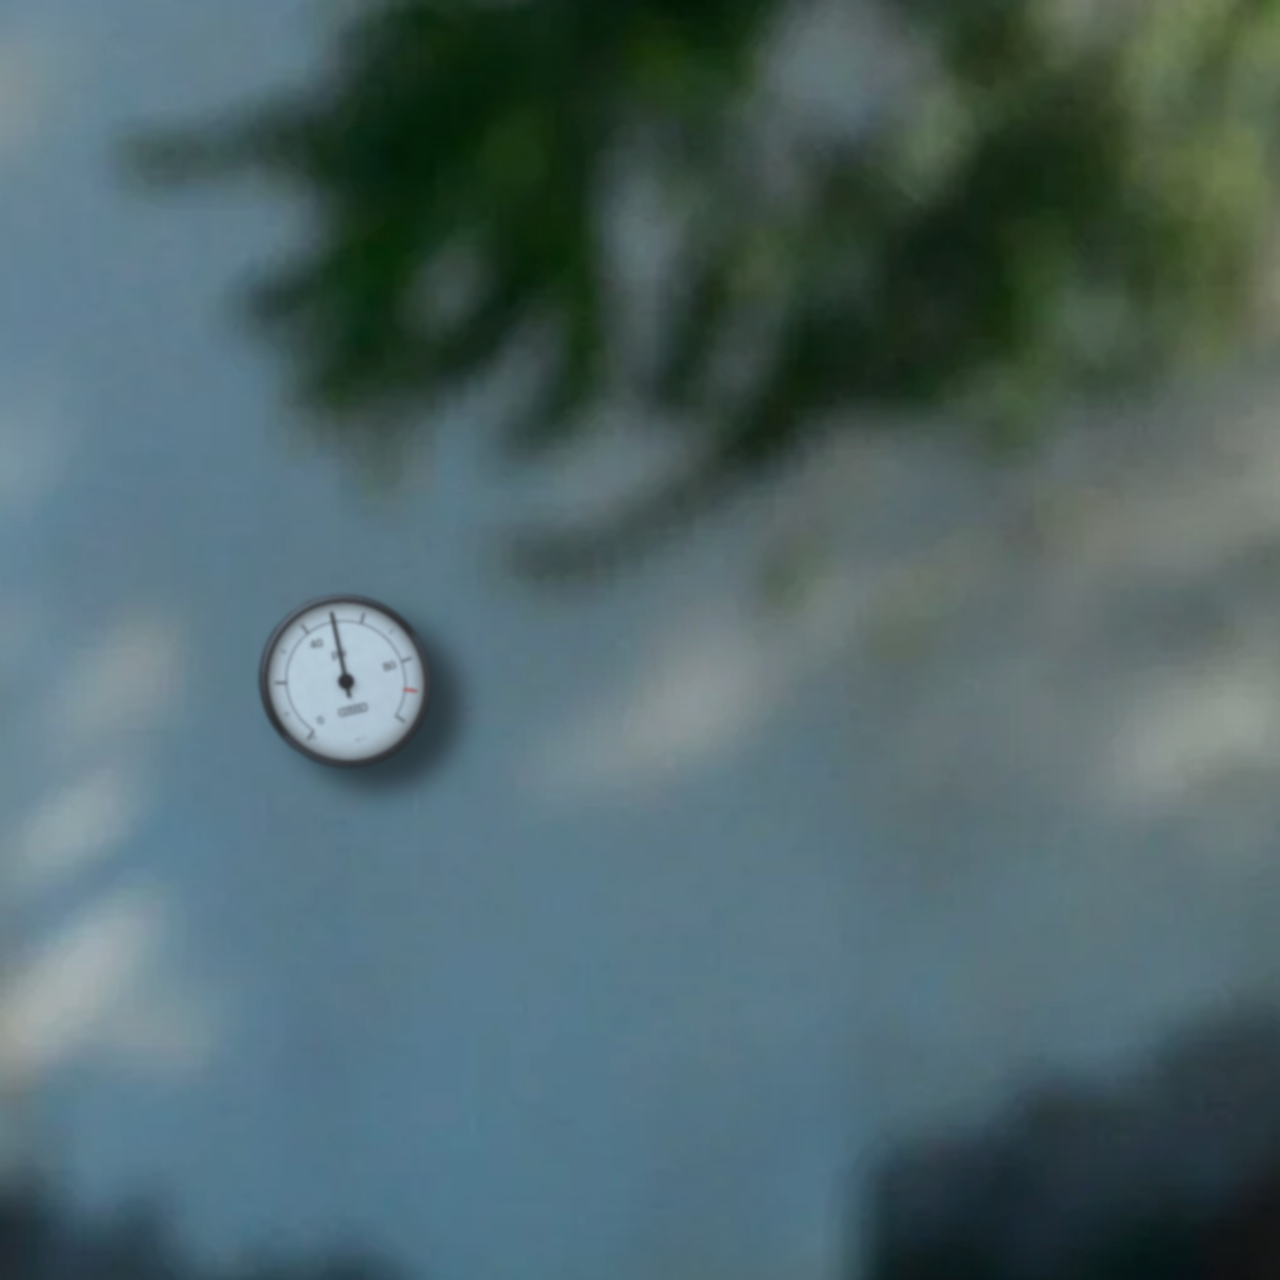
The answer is 50 psi
